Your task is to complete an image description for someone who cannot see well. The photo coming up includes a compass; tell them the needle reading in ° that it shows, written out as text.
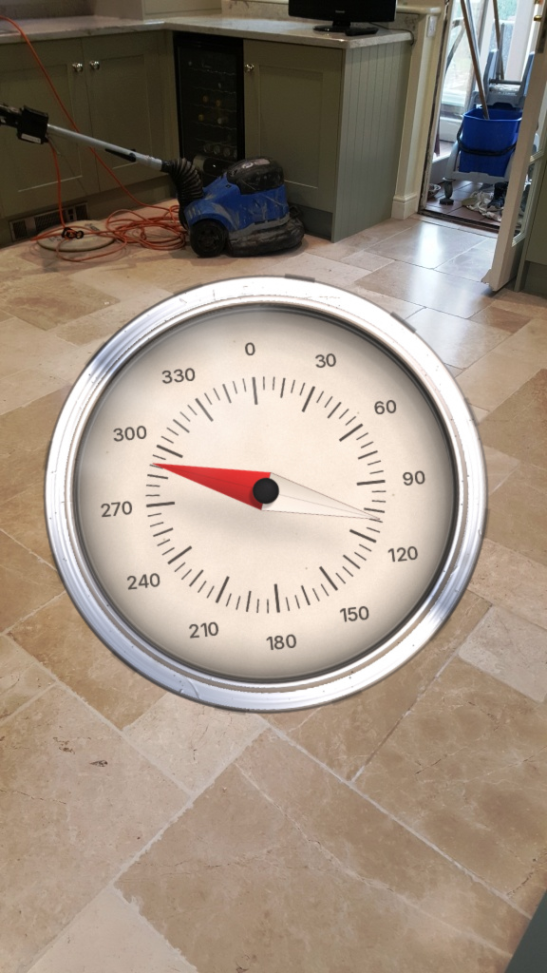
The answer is 290 °
